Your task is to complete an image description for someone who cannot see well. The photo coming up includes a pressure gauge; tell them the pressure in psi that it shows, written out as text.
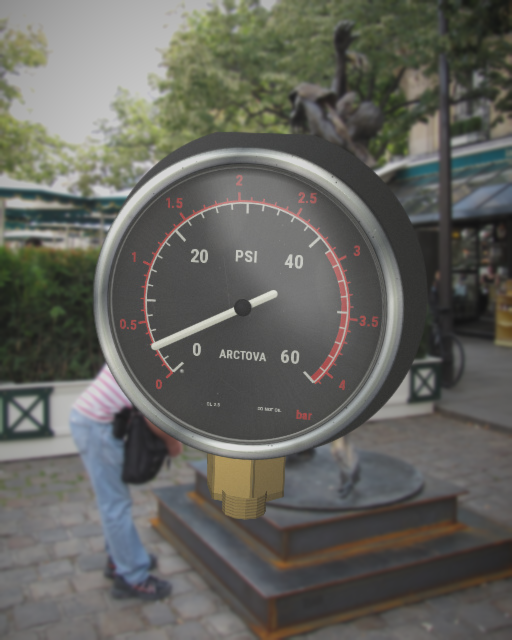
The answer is 4 psi
